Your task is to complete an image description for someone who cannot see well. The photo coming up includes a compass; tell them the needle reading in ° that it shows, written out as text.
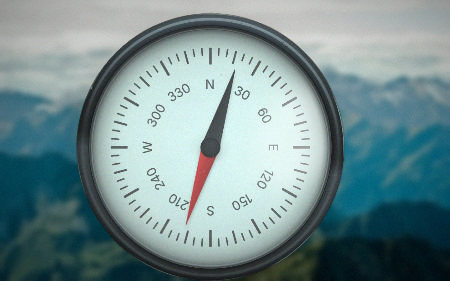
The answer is 197.5 °
